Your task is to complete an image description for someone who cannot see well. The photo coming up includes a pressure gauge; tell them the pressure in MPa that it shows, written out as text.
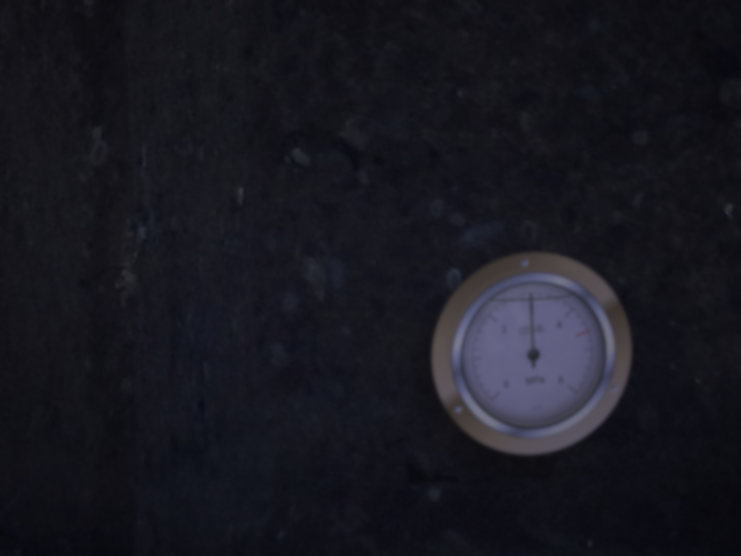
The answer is 3 MPa
